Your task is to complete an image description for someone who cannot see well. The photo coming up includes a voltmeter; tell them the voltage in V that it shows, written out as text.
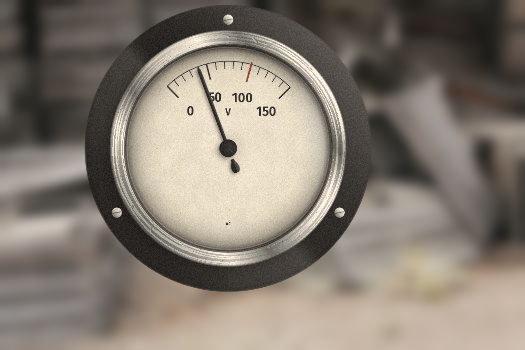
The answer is 40 V
